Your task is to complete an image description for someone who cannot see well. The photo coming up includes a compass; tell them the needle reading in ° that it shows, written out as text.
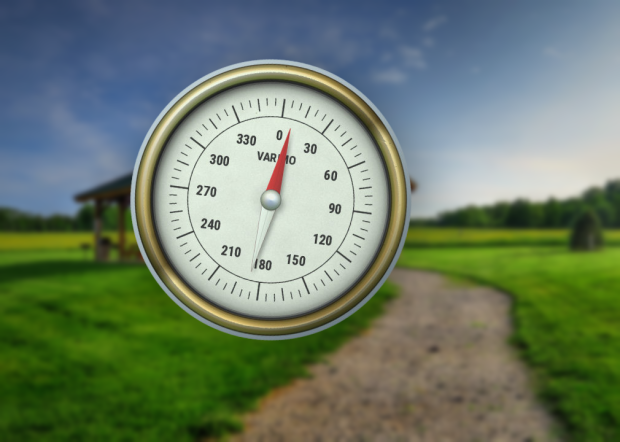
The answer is 7.5 °
